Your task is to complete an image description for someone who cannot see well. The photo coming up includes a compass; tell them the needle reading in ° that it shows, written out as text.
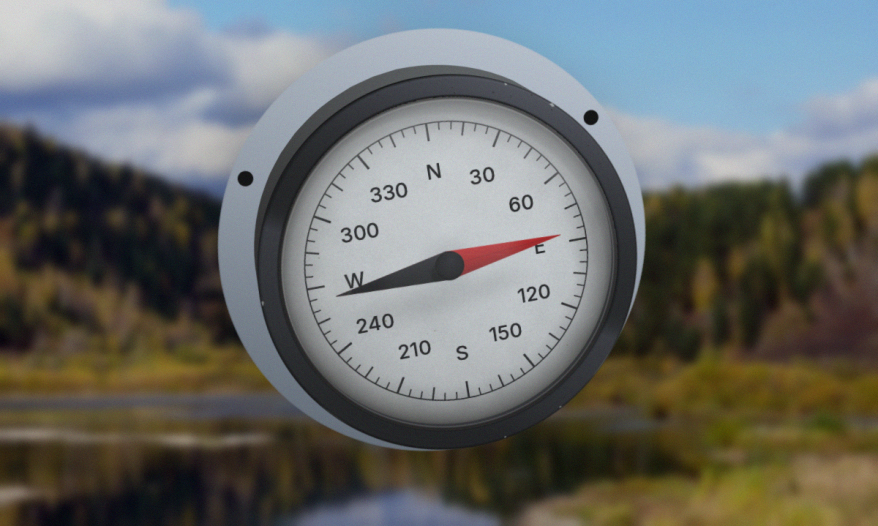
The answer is 85 °
